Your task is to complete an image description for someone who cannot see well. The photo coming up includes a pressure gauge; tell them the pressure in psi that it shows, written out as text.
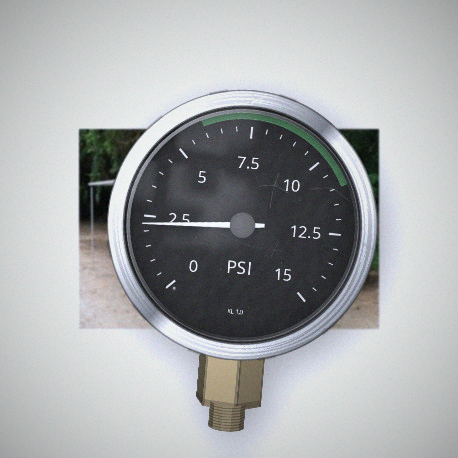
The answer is 2.25 psi
